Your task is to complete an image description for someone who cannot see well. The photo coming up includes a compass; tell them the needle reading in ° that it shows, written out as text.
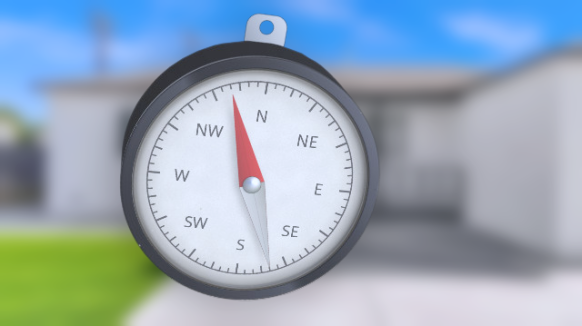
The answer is 340 °
